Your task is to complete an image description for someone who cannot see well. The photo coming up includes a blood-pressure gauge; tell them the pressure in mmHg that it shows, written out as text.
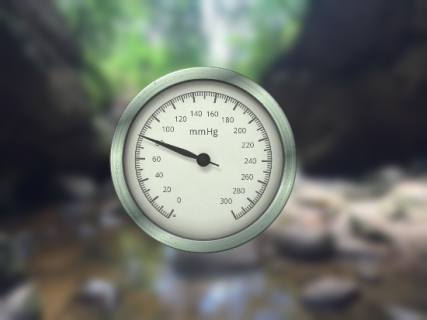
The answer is 80 mmHg
